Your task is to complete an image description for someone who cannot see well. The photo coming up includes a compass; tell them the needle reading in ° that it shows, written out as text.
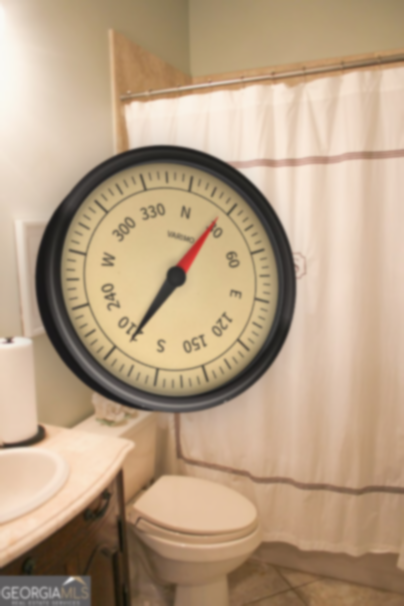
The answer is 25 °
